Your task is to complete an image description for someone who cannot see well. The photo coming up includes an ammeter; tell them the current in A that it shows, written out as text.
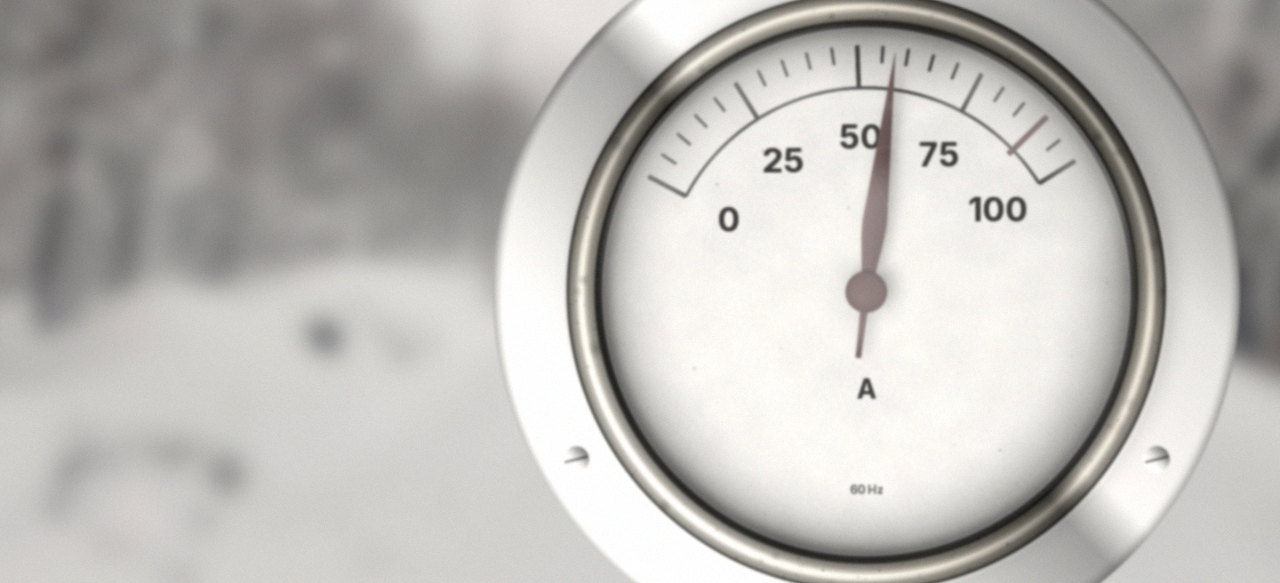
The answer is 57.5 A
